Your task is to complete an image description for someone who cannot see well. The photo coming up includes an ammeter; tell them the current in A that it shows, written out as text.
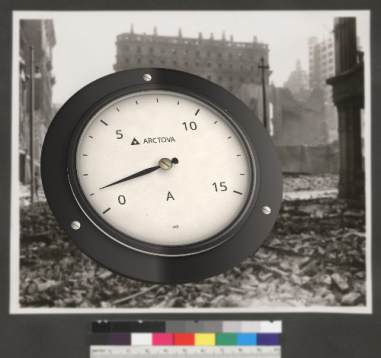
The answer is 1 A
